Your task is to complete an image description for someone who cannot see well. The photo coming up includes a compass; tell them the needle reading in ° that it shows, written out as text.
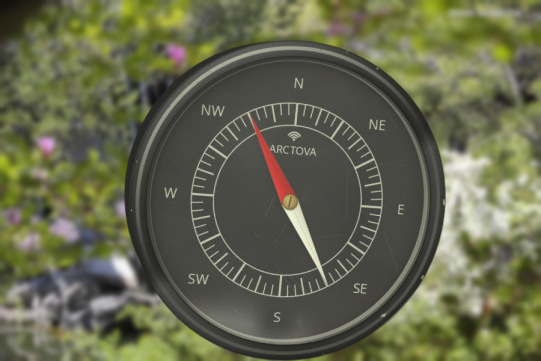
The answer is 330 °
